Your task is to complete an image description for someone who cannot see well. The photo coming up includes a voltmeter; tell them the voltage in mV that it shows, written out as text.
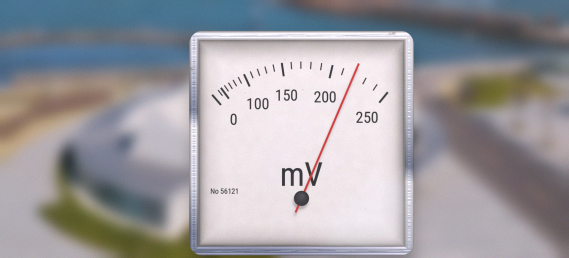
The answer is 220 mV
